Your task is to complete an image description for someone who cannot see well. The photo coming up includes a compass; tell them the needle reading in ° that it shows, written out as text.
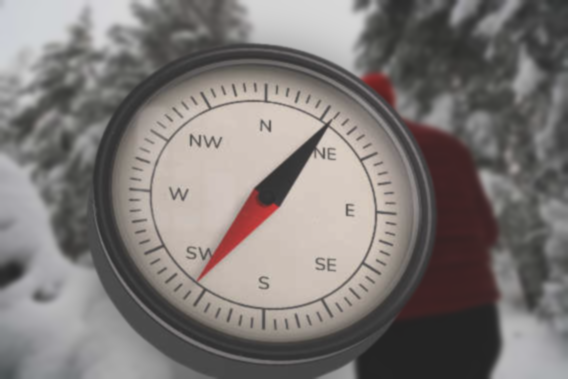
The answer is 215 °
